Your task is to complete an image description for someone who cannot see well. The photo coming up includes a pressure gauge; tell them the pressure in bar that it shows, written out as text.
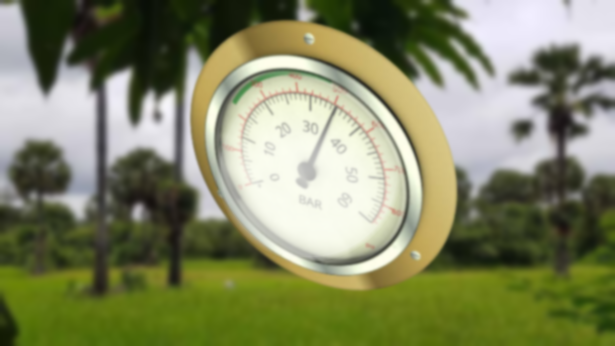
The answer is 35 bar
